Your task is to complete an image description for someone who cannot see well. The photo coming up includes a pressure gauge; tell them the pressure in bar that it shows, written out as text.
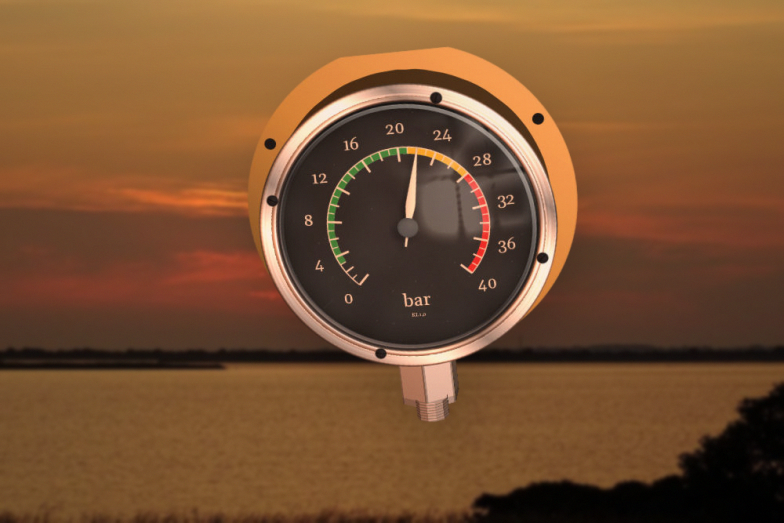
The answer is 22 bar
